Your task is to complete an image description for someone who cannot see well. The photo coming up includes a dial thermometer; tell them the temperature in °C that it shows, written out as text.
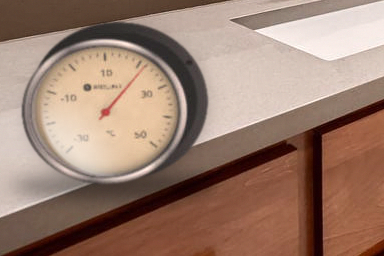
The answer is 22 °C
